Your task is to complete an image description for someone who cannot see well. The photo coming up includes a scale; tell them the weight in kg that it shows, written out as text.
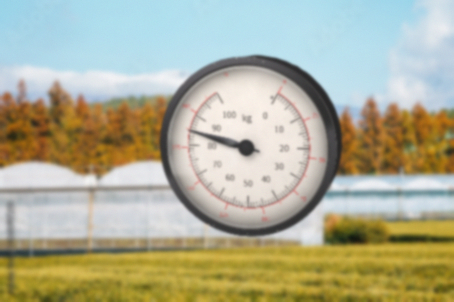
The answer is 85 kg
